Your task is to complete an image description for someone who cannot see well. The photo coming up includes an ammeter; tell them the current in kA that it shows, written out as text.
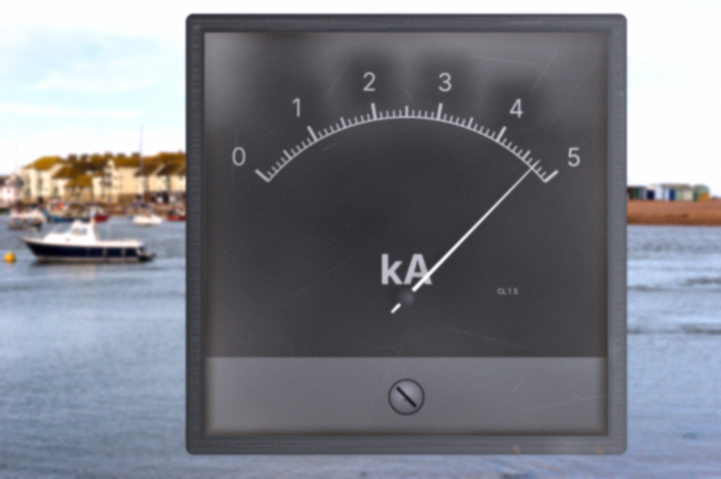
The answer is 4.7 kA
